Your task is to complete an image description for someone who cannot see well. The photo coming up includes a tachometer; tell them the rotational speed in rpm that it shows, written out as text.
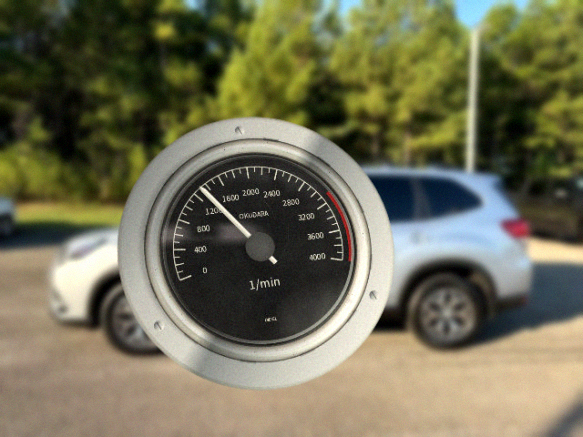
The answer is 1300 rpm
